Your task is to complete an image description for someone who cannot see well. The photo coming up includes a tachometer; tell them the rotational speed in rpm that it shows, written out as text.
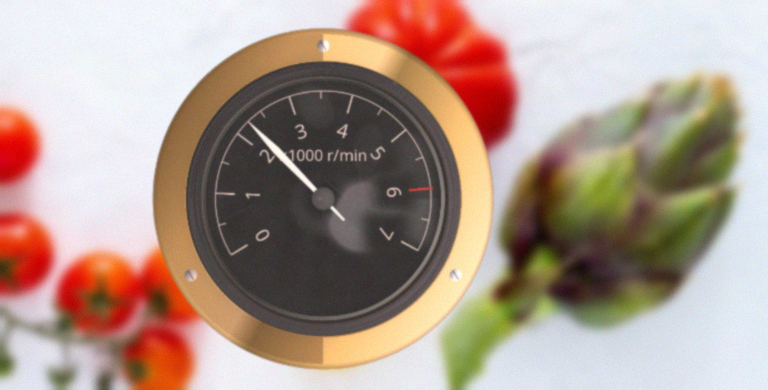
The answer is 2250 rpm
